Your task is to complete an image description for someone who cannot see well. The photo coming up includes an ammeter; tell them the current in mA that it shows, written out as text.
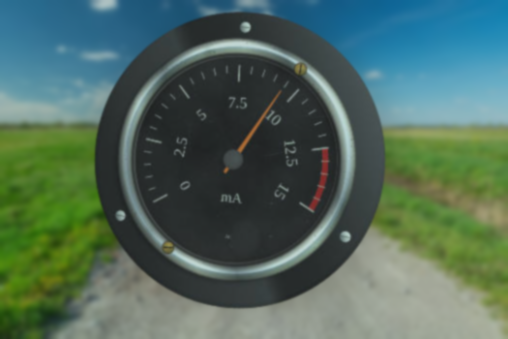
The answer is 9.5 mA
